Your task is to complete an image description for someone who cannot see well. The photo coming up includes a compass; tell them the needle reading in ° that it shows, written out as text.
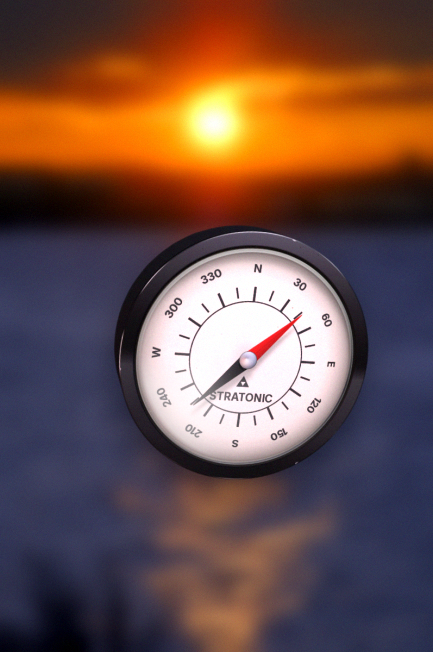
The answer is 45 °
